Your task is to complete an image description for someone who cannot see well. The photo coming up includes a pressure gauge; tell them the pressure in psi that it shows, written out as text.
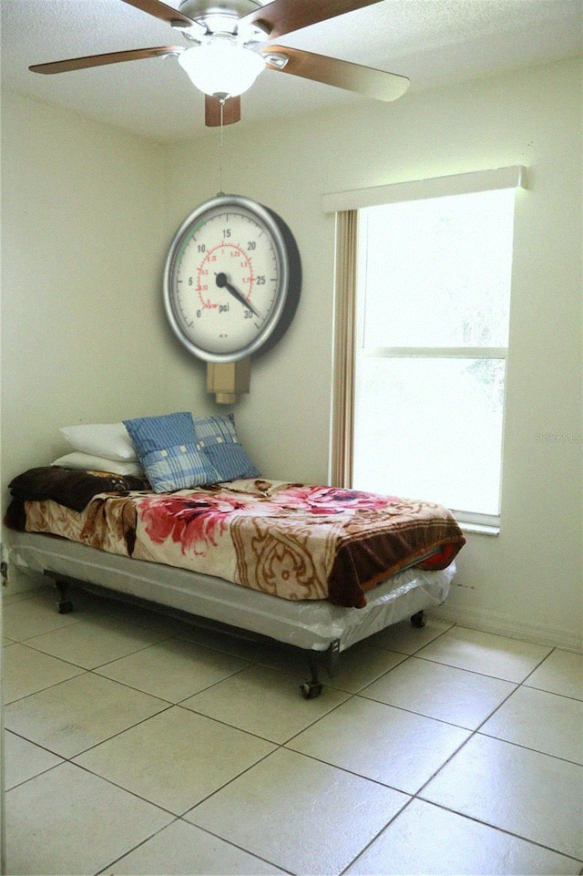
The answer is 29 psi
